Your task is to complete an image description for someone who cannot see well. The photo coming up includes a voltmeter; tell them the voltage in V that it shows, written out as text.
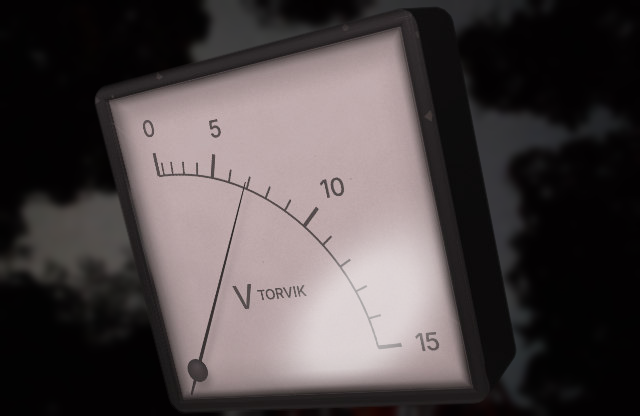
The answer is 7 V
